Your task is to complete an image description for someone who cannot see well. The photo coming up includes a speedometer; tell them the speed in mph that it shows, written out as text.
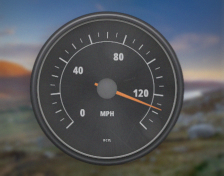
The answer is 127.5 mph
